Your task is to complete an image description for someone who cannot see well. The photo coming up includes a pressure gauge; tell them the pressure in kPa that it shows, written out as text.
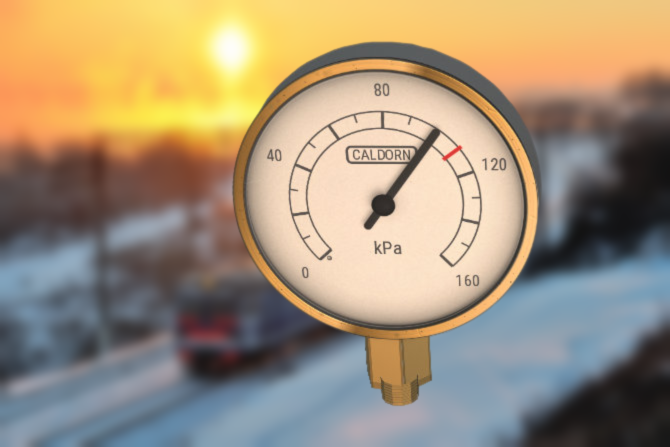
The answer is 100 kPa
